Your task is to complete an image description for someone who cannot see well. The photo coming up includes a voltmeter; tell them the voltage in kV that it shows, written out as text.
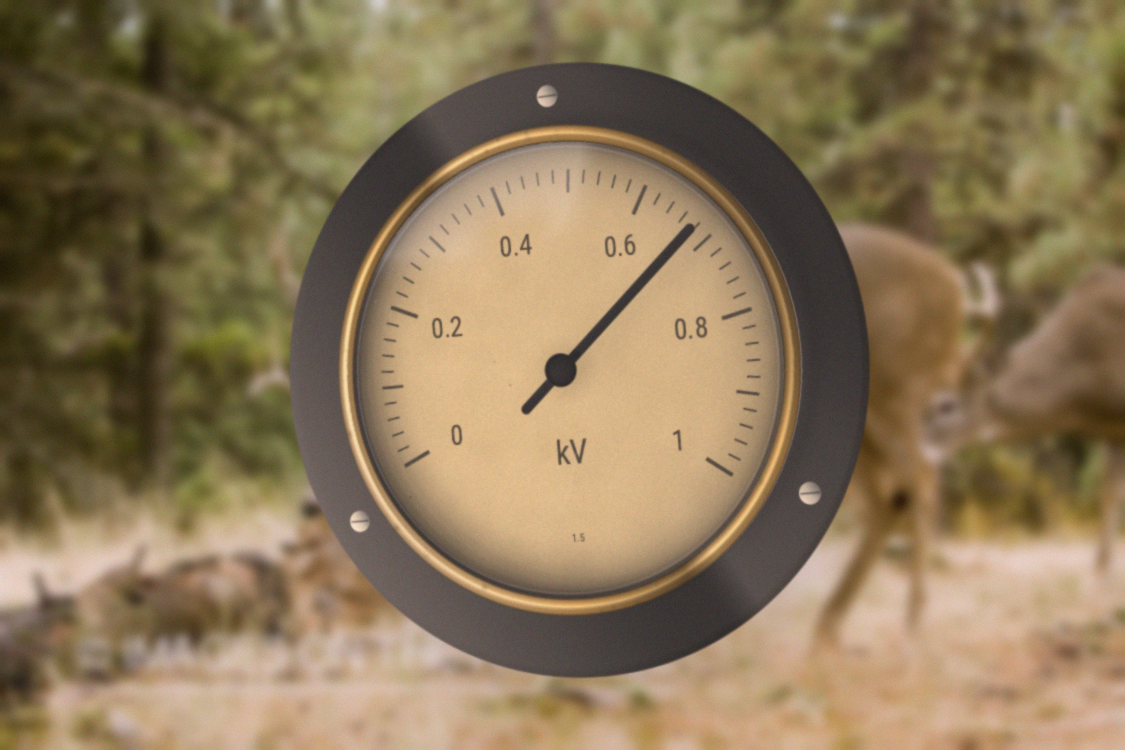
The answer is 0.68 kV
